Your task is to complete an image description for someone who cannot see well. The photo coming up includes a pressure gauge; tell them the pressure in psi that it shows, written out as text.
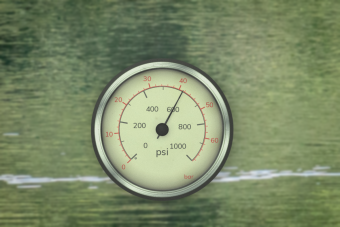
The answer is 600 psi
